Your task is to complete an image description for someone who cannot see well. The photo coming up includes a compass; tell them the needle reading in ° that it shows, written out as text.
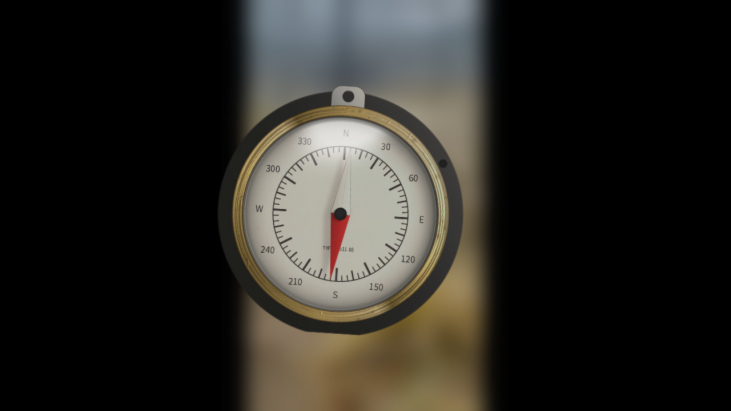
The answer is 185 °
